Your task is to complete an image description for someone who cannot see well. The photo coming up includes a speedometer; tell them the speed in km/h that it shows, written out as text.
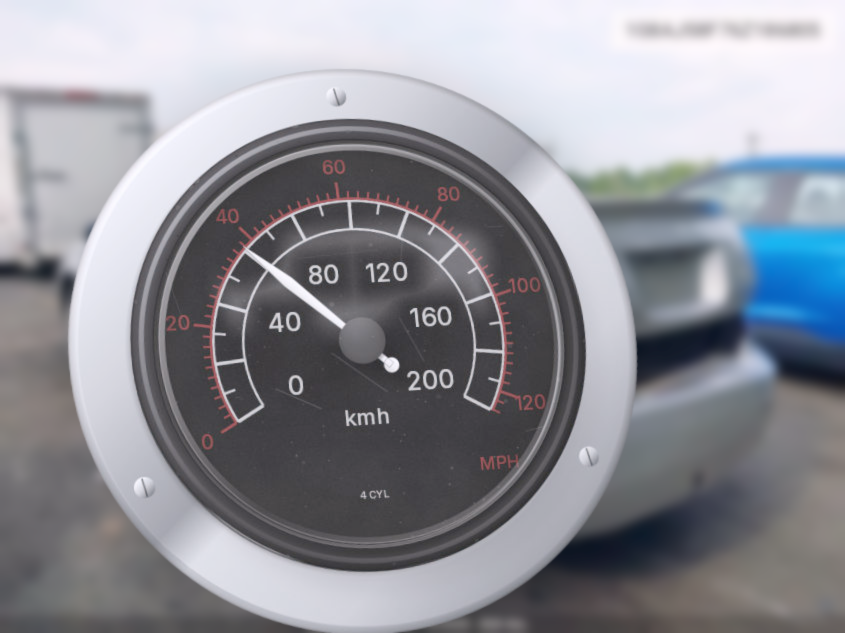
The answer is 60 km/h
